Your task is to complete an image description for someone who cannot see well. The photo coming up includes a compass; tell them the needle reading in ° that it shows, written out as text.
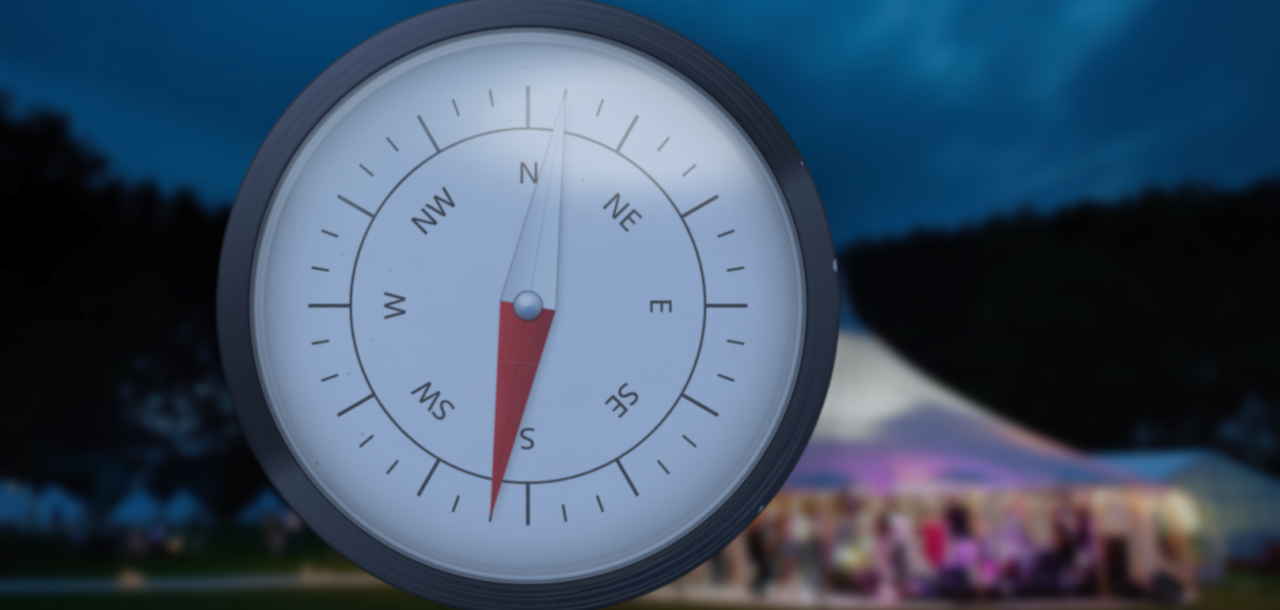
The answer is 190 °
